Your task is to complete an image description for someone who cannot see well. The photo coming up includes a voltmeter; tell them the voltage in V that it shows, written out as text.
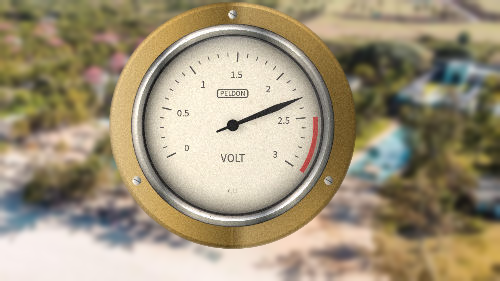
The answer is 2.3 V
